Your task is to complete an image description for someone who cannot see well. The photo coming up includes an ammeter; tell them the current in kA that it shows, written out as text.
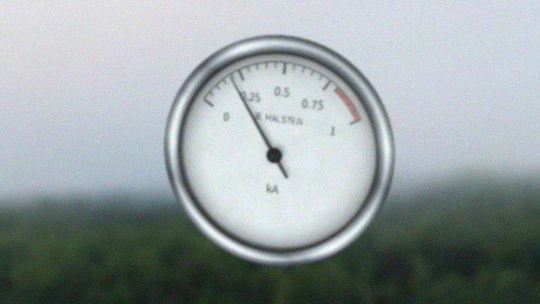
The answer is 0.2 kA
